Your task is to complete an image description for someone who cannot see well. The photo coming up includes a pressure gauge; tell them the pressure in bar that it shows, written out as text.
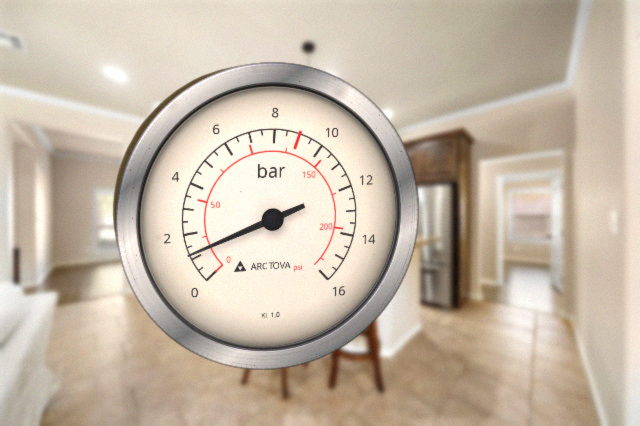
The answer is 1.25 bar
